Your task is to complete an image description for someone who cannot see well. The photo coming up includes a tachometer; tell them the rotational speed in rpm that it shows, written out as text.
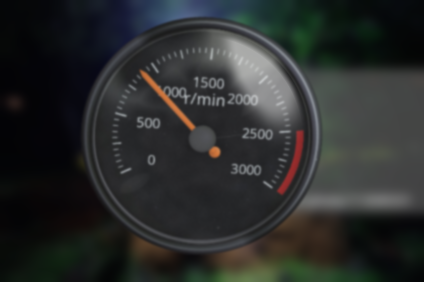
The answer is 900 rpm
